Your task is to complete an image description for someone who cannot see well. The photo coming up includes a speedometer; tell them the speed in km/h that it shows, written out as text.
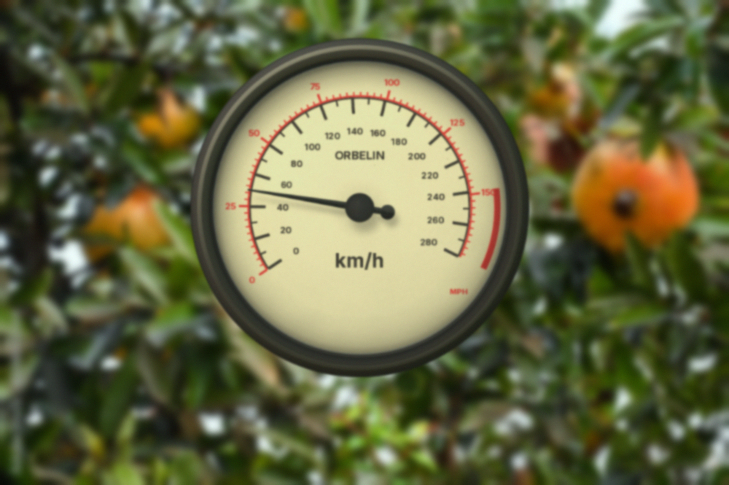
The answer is 50 km/h
